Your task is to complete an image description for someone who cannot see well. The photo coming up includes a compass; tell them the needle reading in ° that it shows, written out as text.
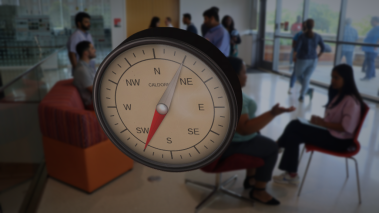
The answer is 210 °
